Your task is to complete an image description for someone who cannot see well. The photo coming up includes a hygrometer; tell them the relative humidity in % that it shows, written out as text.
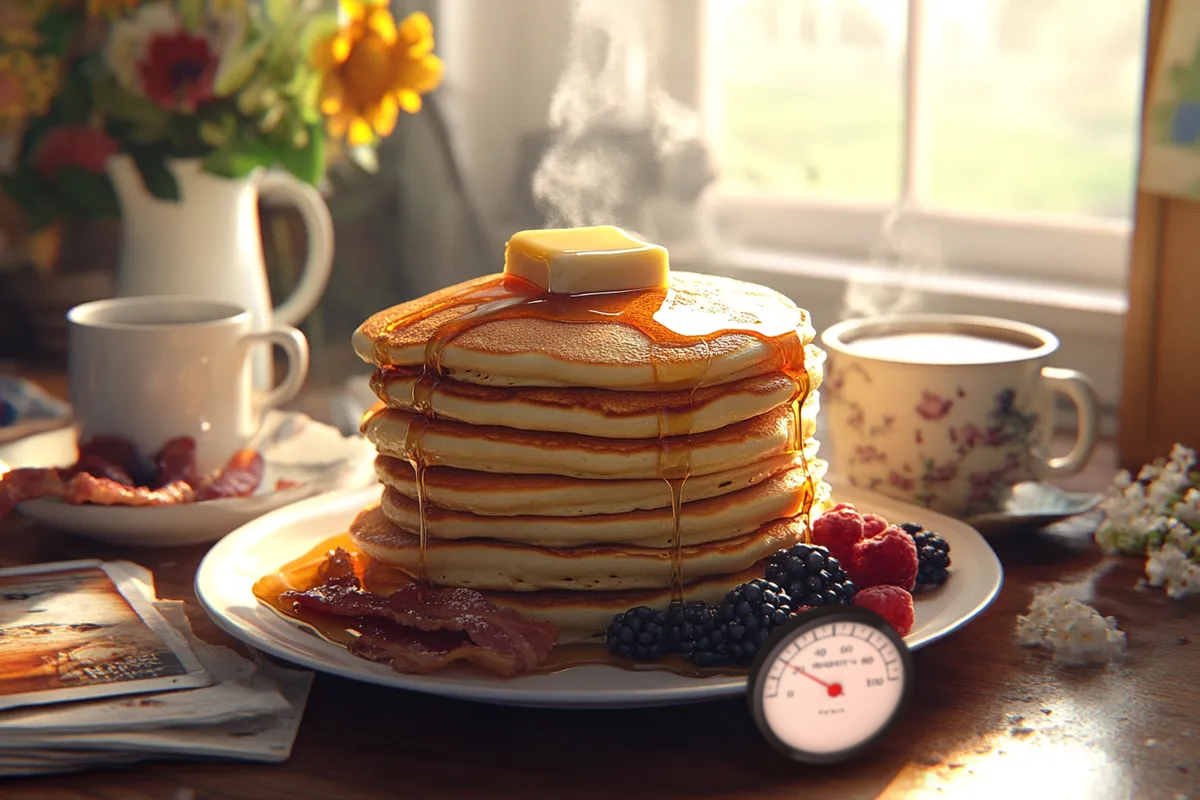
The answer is 20 %
